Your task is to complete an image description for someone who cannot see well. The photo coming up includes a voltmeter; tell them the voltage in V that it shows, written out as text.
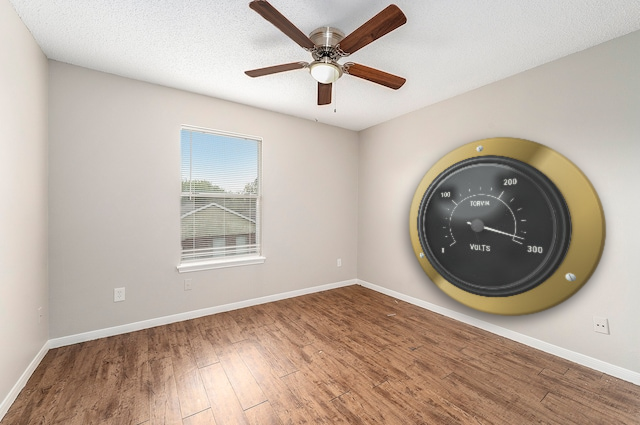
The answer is 290 V
